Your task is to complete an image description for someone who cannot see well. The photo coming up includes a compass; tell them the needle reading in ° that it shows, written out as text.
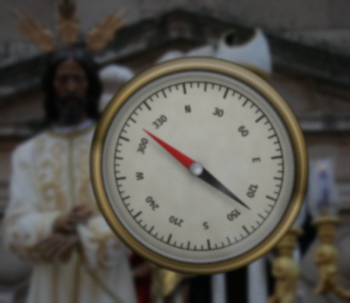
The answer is 315 °
